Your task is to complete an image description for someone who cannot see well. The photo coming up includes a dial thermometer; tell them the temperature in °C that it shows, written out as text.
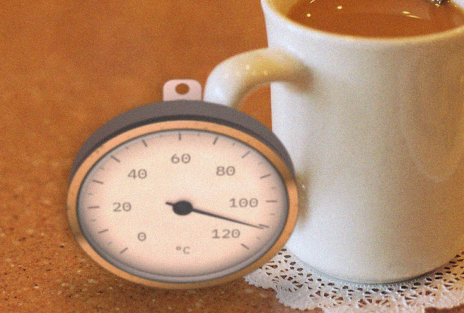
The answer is 110 °C
